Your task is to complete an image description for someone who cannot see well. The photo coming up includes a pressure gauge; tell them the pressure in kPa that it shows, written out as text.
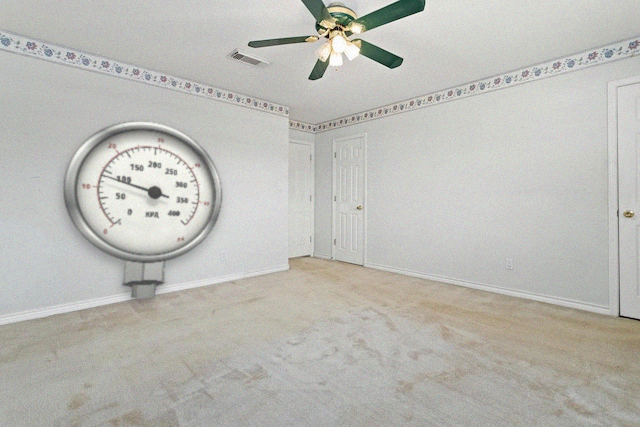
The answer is 90 kPa
